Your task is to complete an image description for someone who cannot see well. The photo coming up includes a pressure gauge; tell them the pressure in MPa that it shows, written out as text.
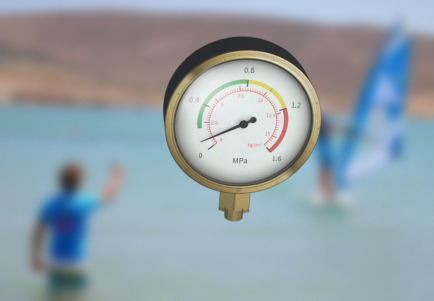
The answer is 0.1 MPa
